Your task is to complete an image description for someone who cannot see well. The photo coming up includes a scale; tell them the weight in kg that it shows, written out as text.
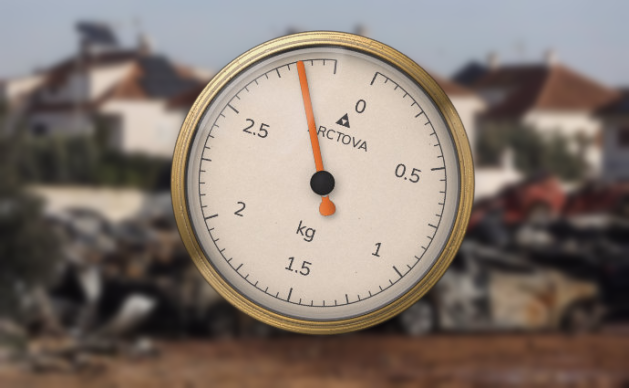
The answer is 2.85 kg
